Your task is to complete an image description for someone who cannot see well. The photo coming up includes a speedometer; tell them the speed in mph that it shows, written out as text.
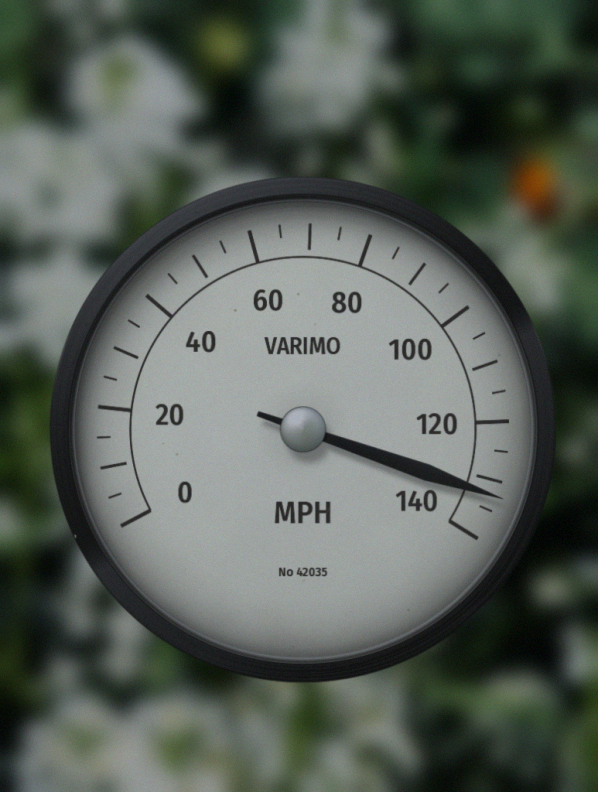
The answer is 132.5 mph
